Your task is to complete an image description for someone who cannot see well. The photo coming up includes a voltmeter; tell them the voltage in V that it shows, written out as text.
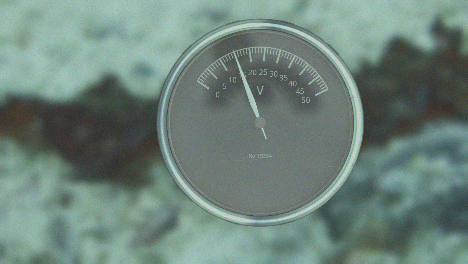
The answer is 15 V
